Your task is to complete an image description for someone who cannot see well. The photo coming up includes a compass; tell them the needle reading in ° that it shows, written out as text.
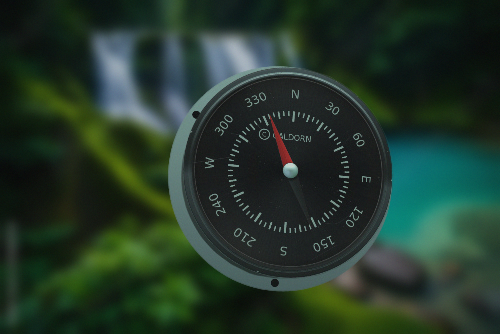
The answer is 335 °
